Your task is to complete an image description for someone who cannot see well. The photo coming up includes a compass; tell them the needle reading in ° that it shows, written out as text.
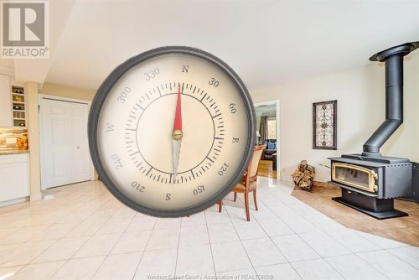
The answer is 355 °
